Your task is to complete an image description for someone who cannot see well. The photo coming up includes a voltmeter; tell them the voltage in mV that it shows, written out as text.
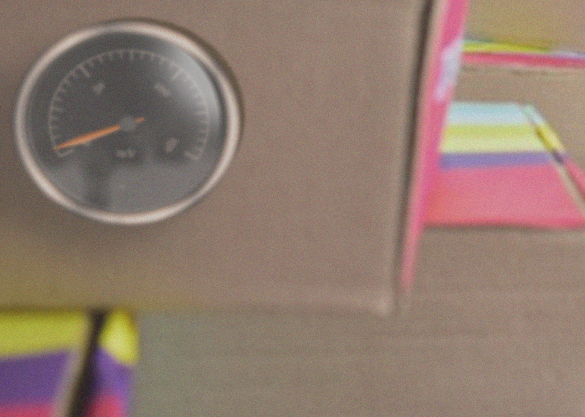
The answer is 5 mV
